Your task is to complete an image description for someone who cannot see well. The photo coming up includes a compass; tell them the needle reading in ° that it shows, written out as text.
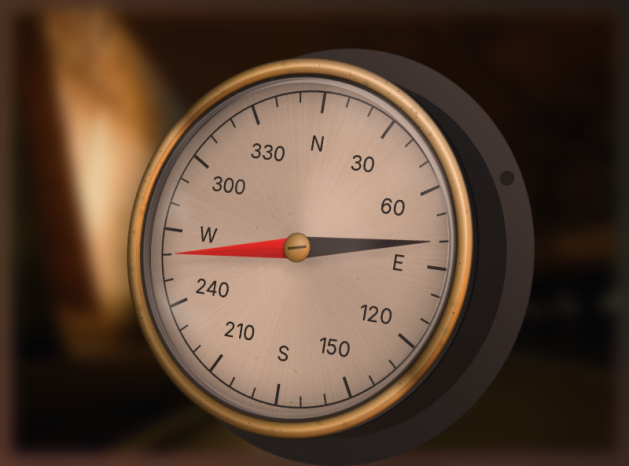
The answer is 260 °
